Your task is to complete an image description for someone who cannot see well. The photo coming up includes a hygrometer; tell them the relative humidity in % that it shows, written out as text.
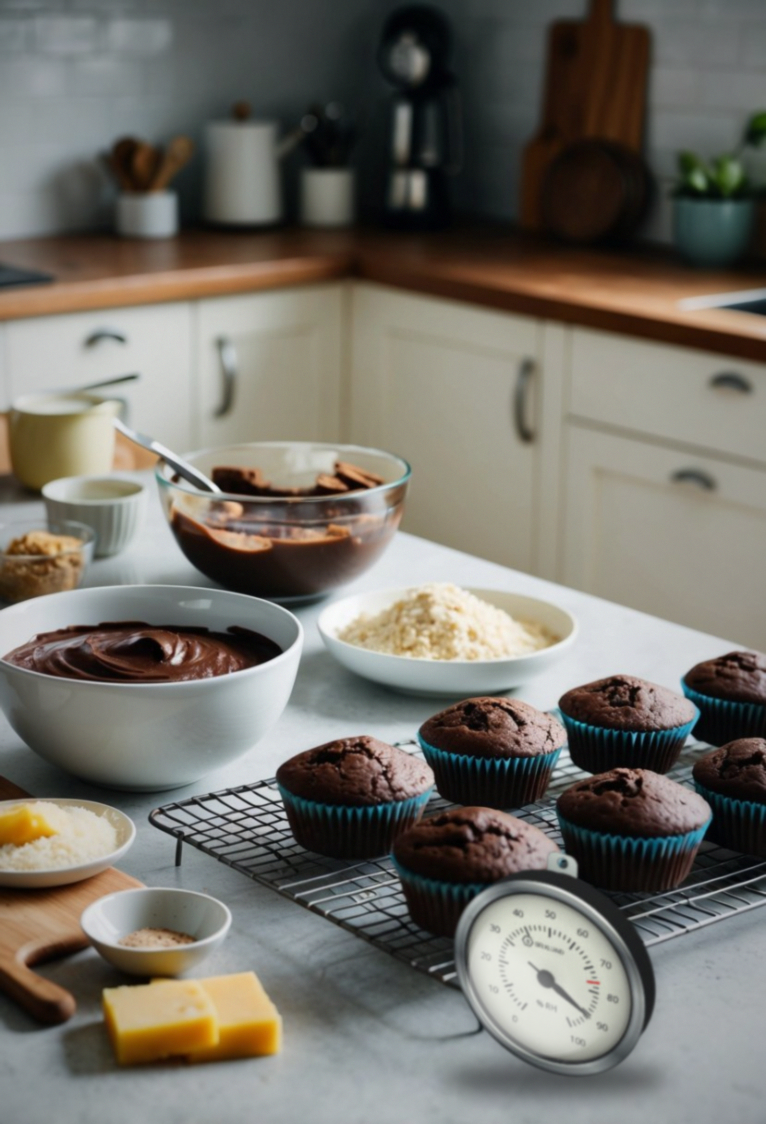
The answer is 90 %
